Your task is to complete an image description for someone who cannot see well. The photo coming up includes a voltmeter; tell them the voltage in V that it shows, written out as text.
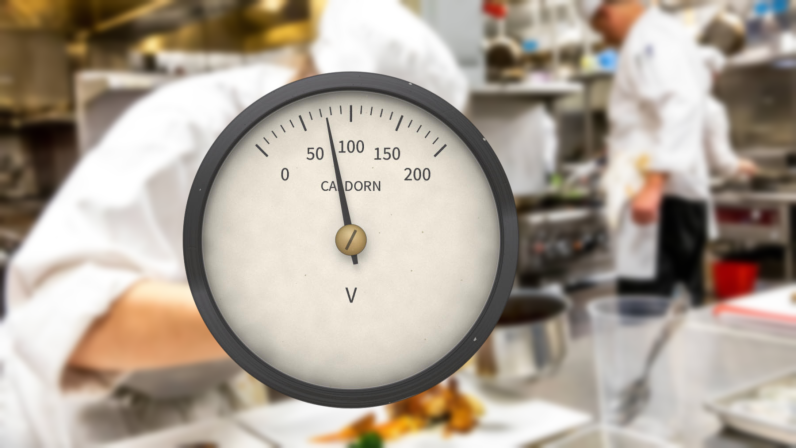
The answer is 75 V
